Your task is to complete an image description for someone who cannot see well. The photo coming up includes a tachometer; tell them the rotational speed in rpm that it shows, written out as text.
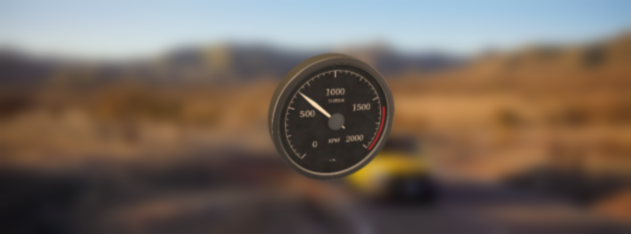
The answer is 650 rpm
